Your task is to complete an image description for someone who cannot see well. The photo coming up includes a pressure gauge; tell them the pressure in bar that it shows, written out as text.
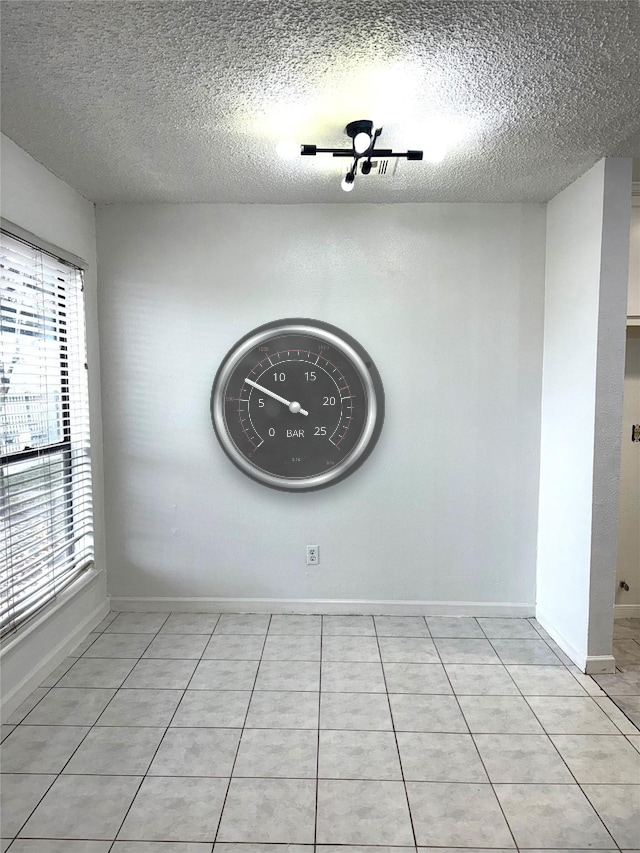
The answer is 7 bar
